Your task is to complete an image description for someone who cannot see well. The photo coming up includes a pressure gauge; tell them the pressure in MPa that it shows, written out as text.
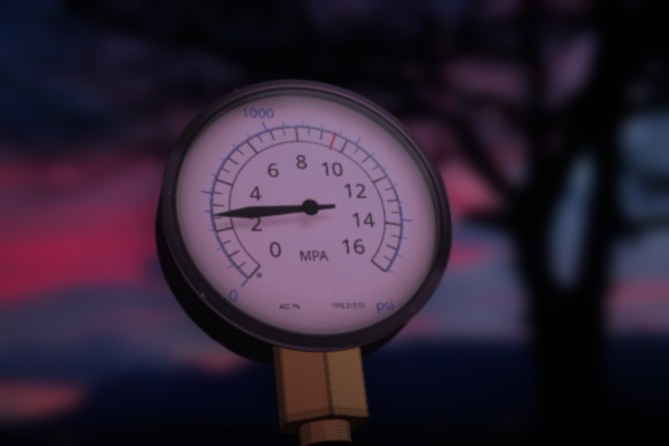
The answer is 2.5 MPa
